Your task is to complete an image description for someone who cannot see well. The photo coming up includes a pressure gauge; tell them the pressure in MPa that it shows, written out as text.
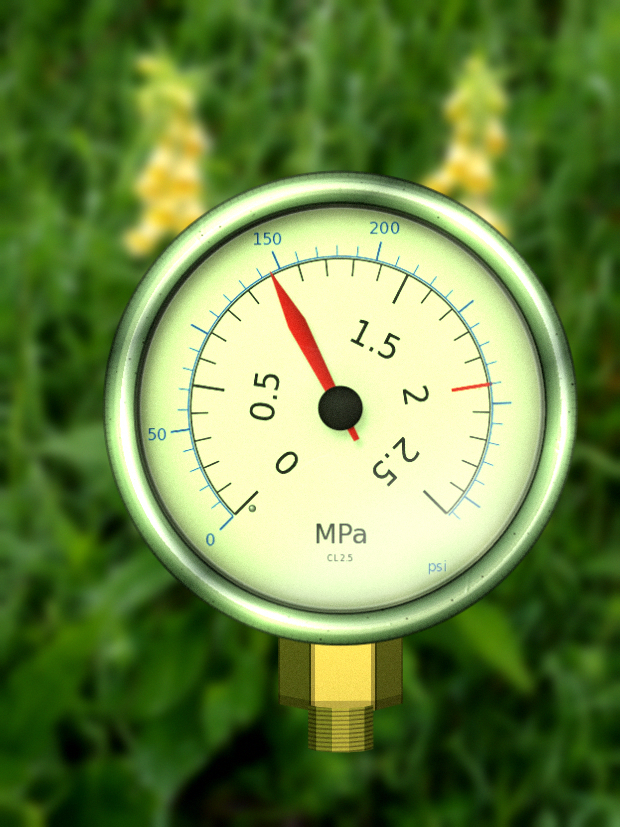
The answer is 1 MPa
